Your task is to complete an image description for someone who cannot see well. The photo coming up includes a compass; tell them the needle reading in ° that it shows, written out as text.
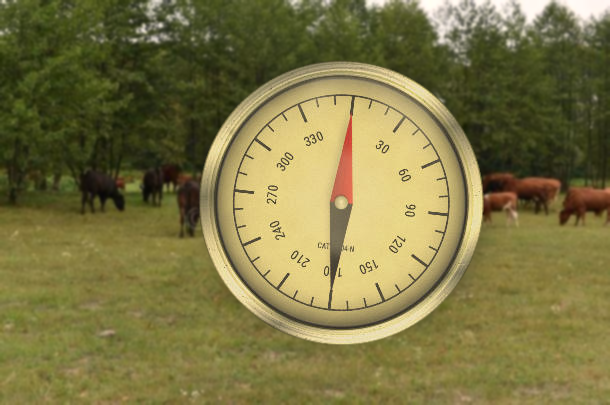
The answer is 0 °
